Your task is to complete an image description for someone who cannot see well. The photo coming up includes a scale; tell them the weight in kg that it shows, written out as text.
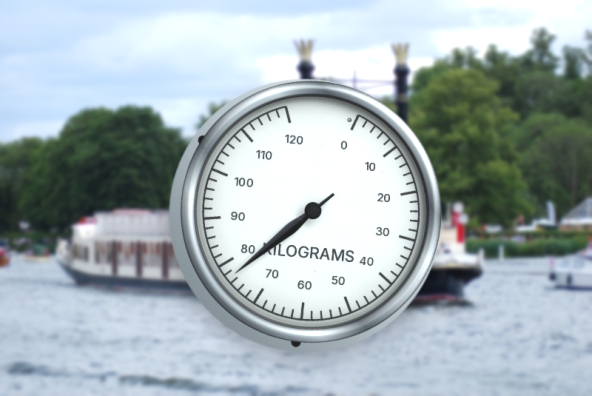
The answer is 77 kg
